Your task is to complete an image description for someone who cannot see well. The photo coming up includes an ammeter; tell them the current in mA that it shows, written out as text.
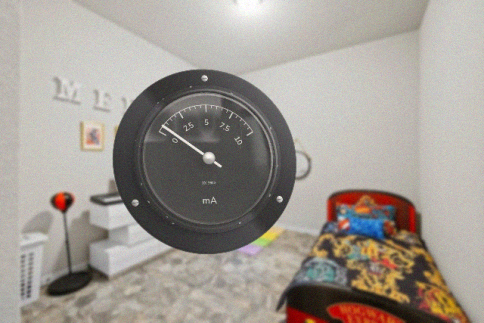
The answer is 0.5 mA
